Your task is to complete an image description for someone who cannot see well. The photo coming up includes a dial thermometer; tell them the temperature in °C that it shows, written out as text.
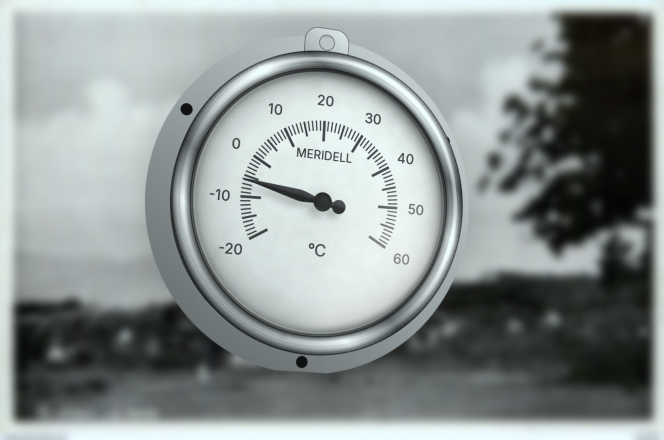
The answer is -6 °C
